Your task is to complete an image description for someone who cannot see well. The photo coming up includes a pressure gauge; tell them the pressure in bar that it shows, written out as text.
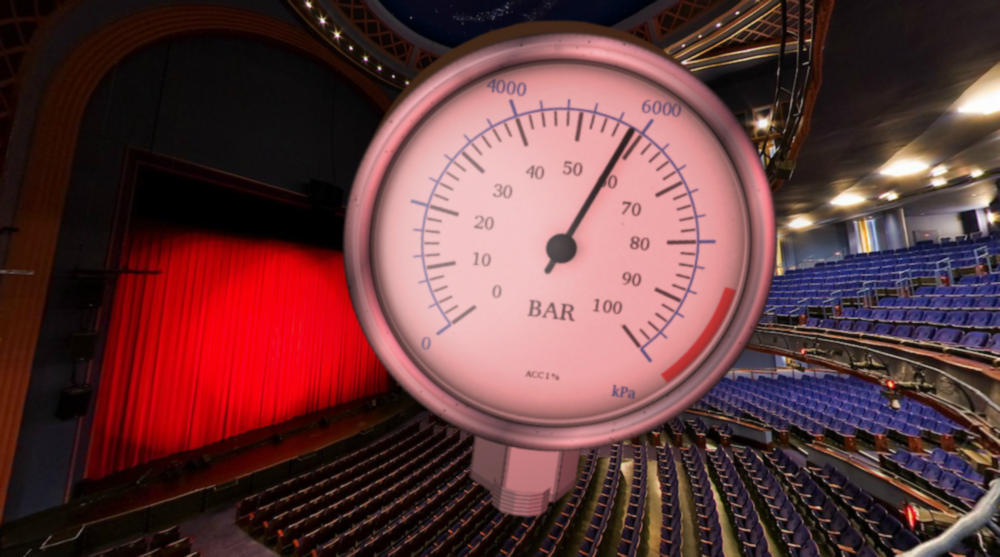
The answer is 58 bar
